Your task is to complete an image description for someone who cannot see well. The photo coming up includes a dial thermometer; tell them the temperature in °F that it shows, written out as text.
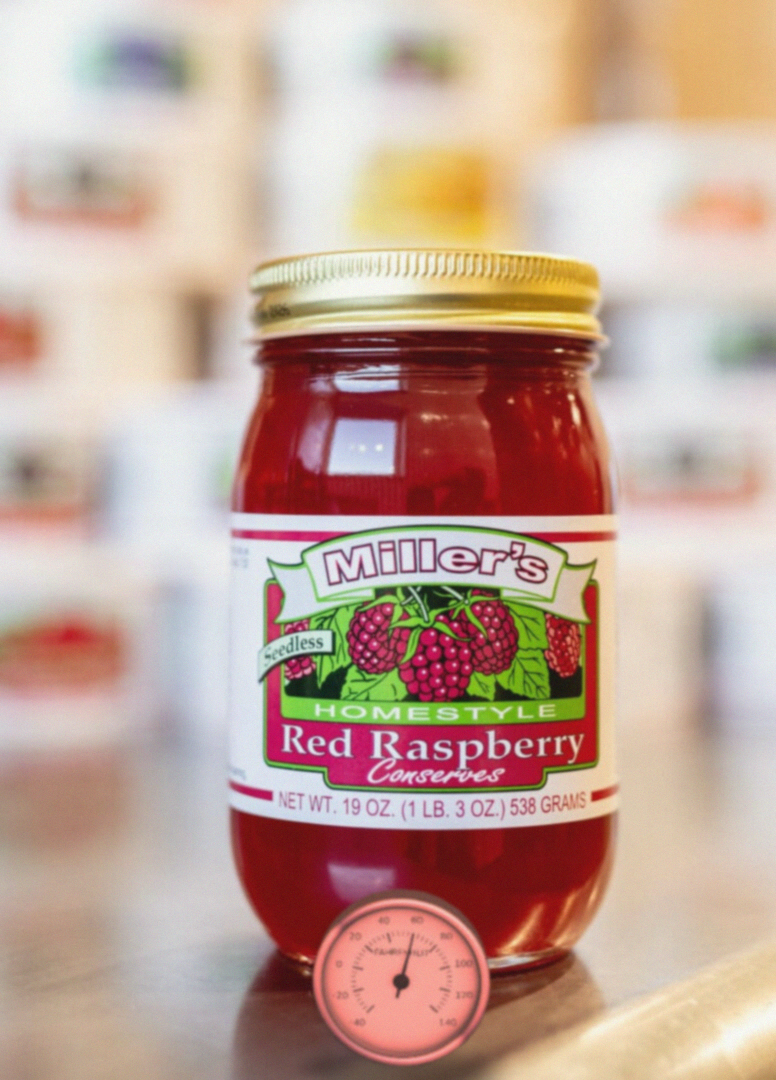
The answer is 60 °F
